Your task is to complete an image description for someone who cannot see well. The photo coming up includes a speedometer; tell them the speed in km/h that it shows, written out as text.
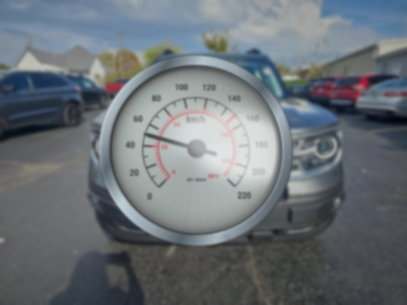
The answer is 50 km/h
